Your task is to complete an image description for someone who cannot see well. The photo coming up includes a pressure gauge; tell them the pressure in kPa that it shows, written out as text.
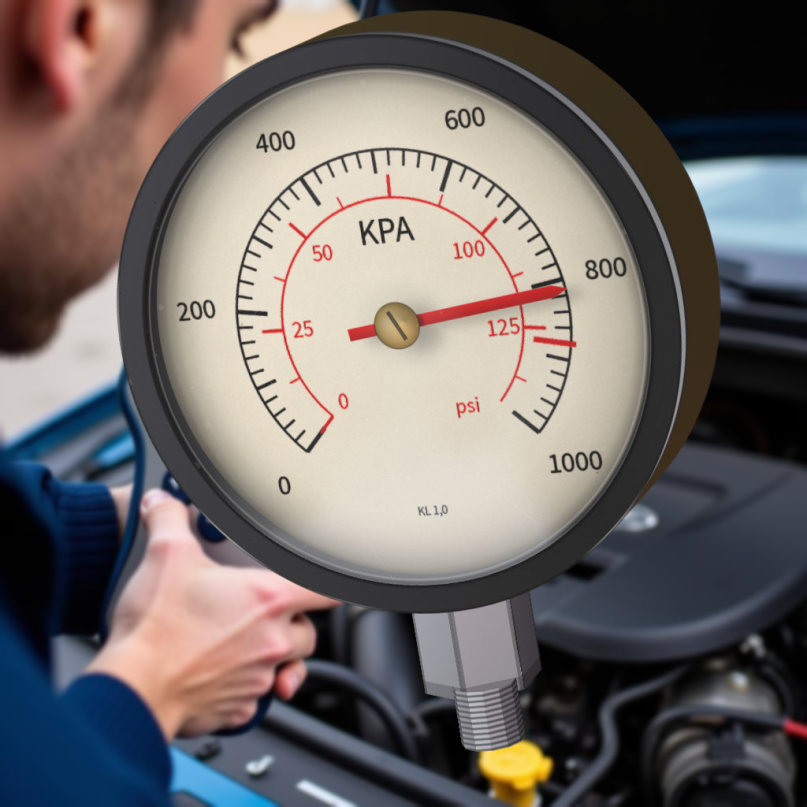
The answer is 810 kPa
